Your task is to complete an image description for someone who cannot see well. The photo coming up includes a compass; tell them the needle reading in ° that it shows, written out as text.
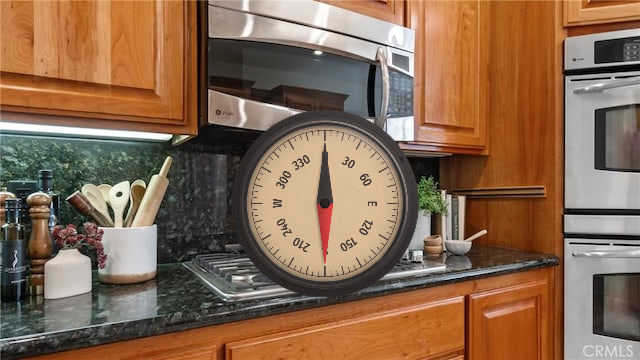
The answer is 180 °
